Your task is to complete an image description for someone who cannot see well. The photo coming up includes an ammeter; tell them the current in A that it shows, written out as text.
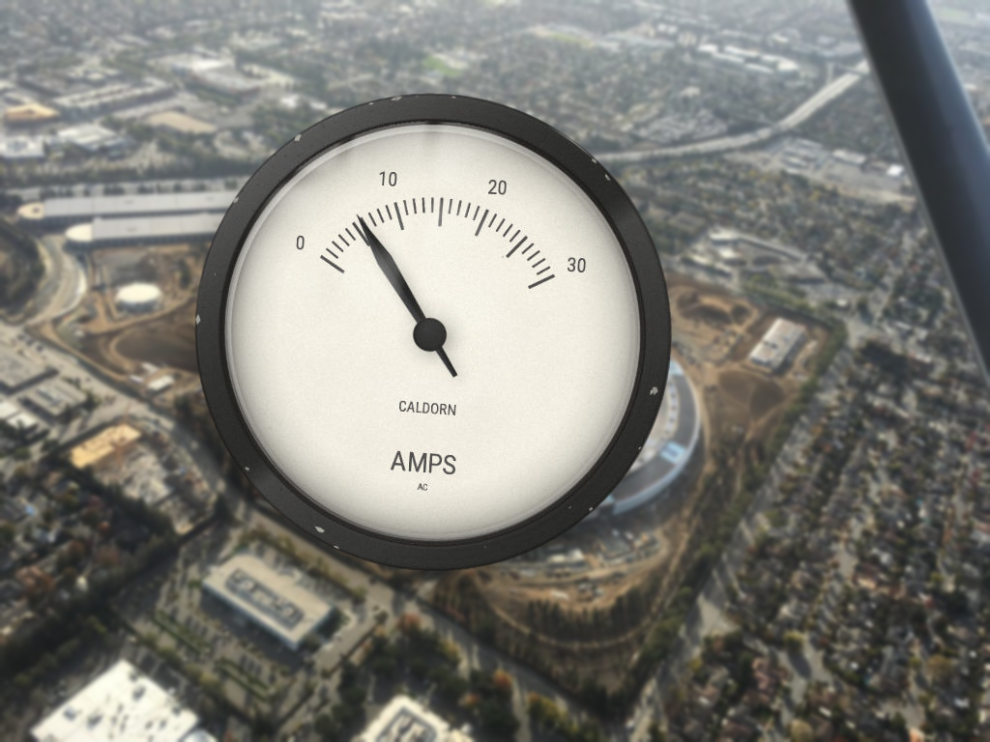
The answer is 6 A
